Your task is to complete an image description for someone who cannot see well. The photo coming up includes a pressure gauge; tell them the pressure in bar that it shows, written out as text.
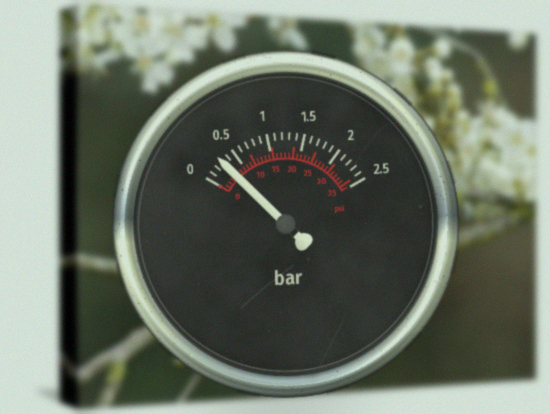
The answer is 0.3 bar
